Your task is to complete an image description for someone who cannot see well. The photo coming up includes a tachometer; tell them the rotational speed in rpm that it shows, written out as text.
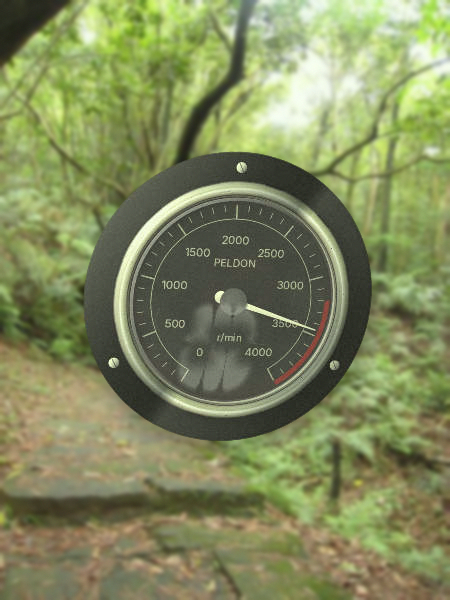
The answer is 3450 rpm
